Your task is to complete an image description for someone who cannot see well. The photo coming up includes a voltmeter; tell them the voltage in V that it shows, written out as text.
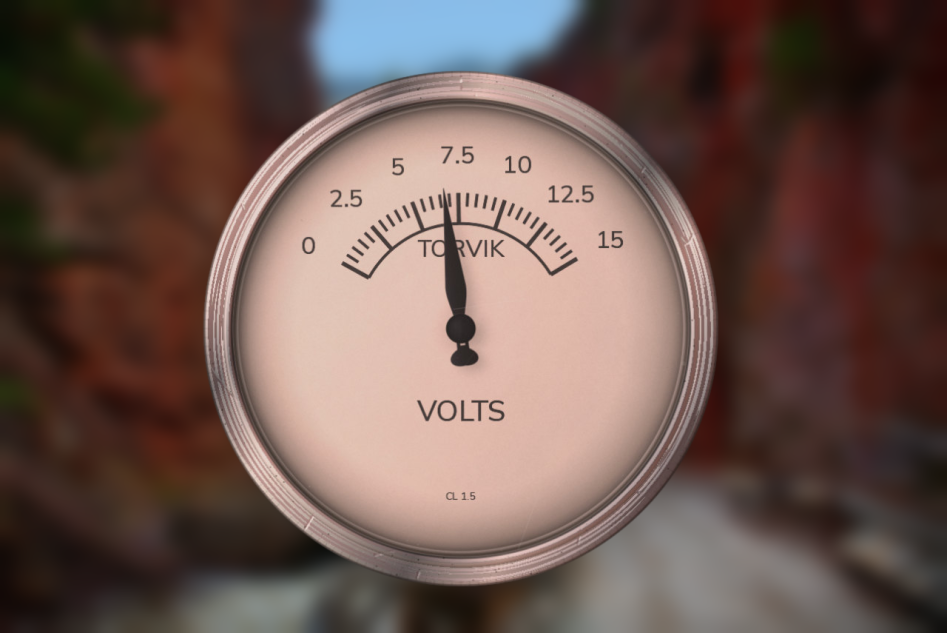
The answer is 6.75 V
